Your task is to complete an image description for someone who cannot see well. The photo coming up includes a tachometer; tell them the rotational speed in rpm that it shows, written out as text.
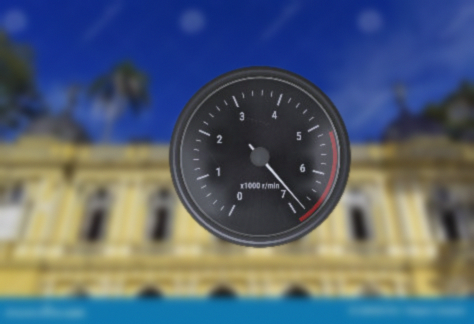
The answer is 6800 rpm
